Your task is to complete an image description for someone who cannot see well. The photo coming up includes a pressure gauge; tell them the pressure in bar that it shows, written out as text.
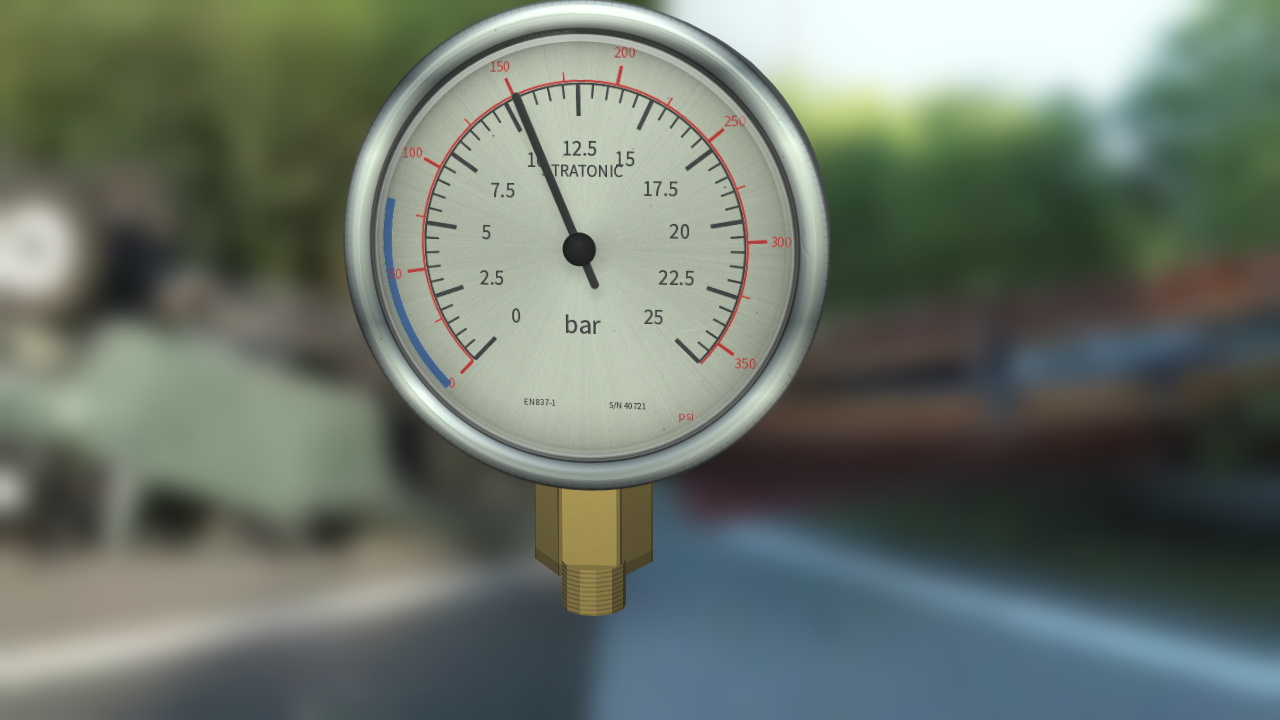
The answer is 10.5 bar
